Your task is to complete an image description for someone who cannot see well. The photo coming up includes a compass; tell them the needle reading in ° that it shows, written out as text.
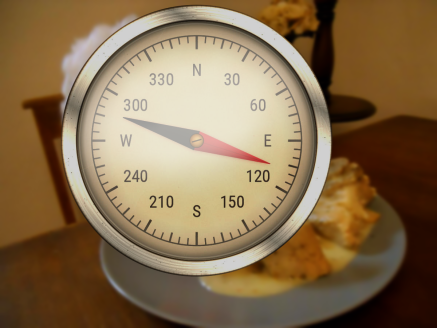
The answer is 107.5 °
